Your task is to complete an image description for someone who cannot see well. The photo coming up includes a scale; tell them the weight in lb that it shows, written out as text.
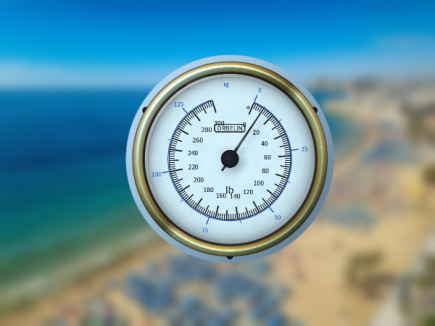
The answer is 10 lb
